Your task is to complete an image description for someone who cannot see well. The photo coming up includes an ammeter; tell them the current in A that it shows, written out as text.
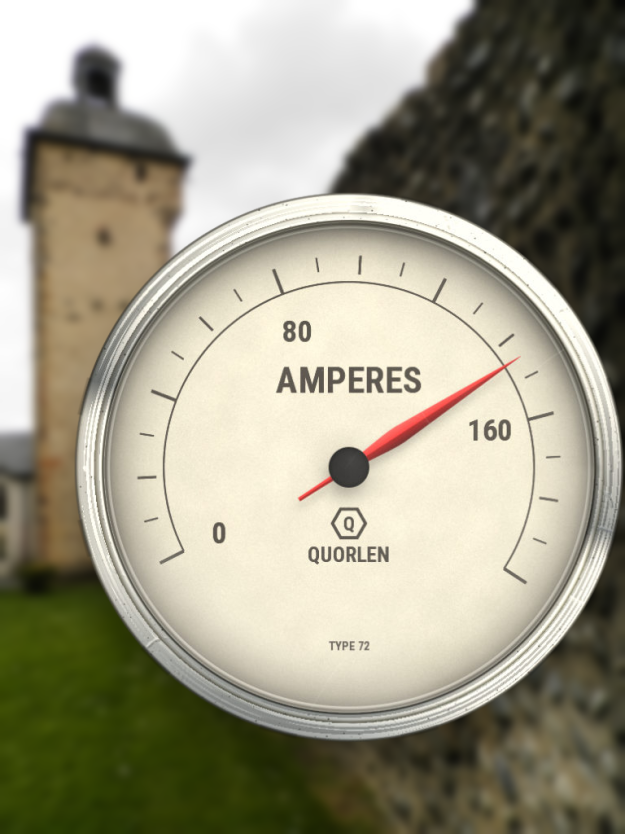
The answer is 145 A
